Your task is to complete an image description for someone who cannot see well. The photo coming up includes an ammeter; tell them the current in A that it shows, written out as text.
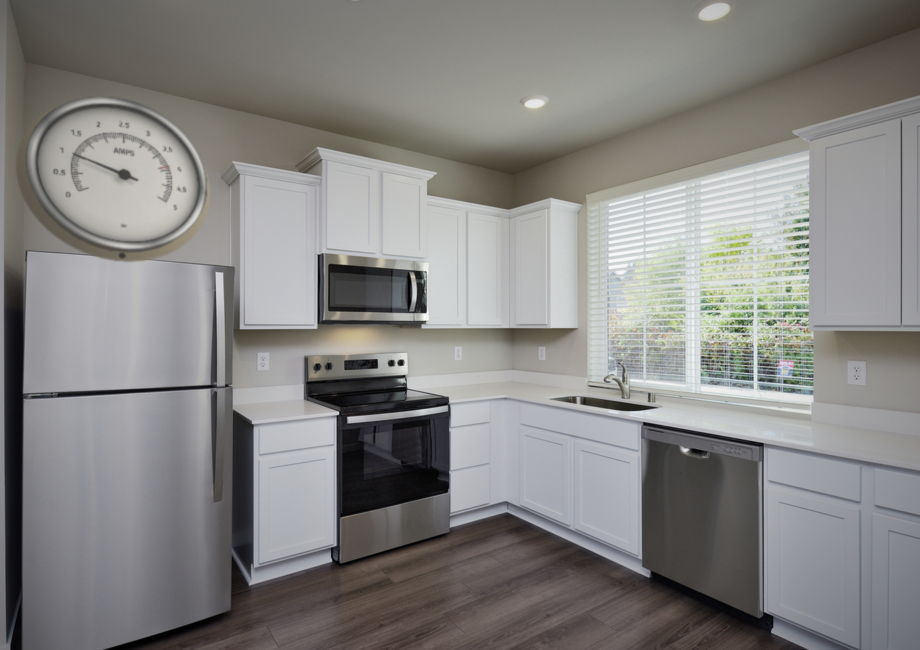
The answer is 1 A
